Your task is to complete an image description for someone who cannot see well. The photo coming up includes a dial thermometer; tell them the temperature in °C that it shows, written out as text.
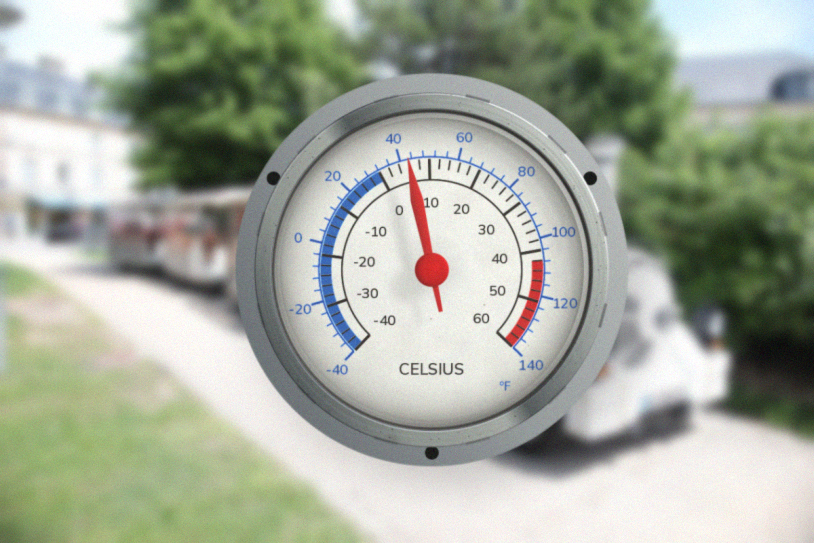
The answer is 6 °C
